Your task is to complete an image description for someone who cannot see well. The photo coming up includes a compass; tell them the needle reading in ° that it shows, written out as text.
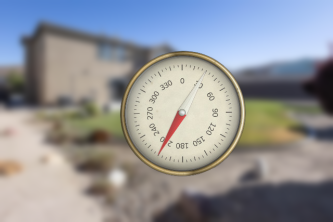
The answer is 210 °
